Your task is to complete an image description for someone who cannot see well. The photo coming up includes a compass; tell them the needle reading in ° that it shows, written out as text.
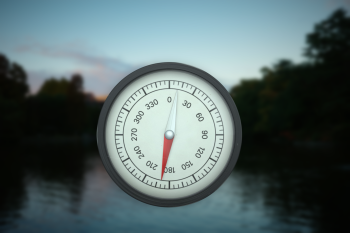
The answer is 190 °
